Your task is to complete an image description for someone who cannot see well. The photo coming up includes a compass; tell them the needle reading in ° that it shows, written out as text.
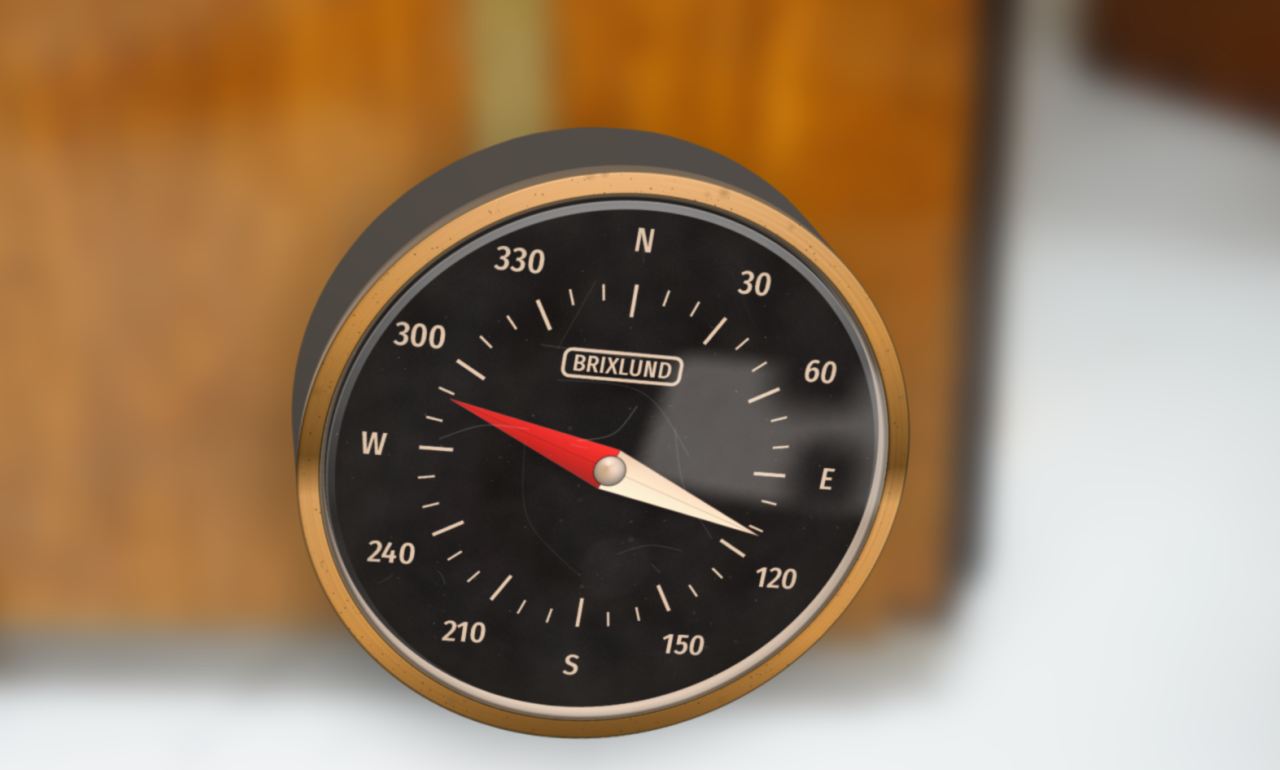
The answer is 290 °
